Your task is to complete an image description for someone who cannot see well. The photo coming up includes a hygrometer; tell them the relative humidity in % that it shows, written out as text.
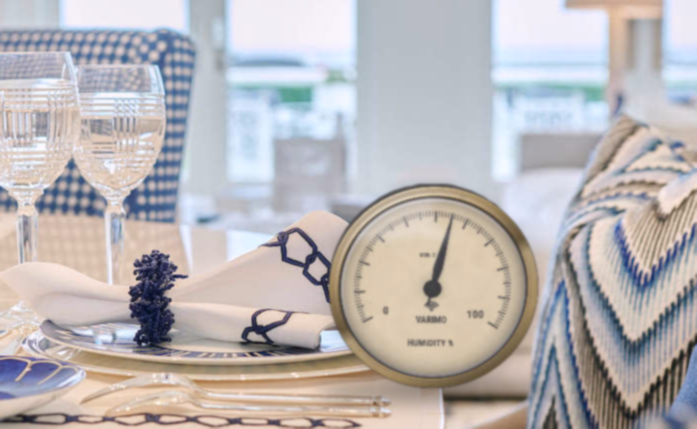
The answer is 55 %
